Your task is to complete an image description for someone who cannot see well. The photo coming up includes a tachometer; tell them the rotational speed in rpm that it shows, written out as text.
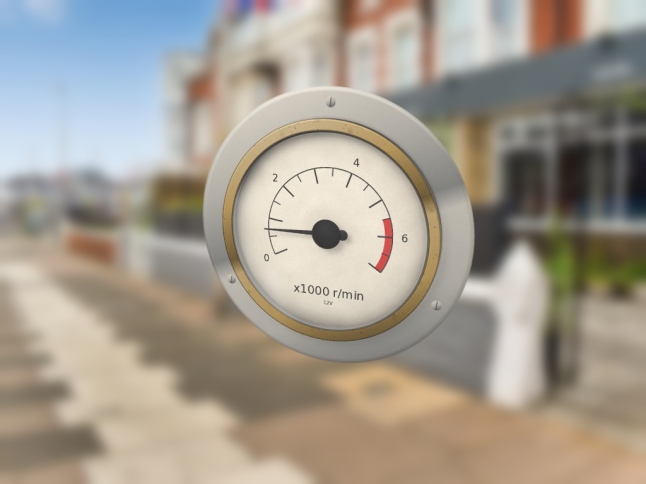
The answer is 750 rpm
